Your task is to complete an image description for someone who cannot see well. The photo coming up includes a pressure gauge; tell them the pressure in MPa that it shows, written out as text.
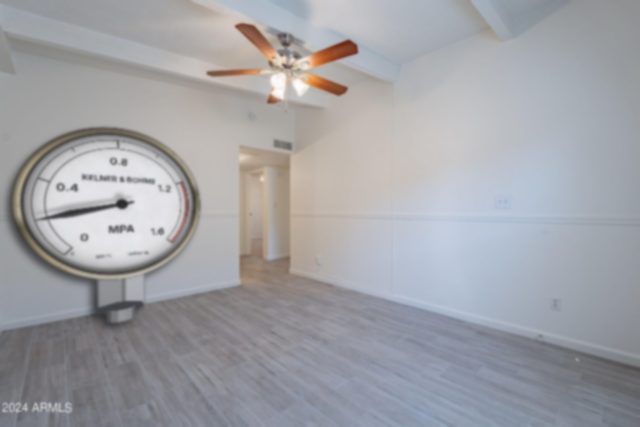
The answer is 0.2 MPa
